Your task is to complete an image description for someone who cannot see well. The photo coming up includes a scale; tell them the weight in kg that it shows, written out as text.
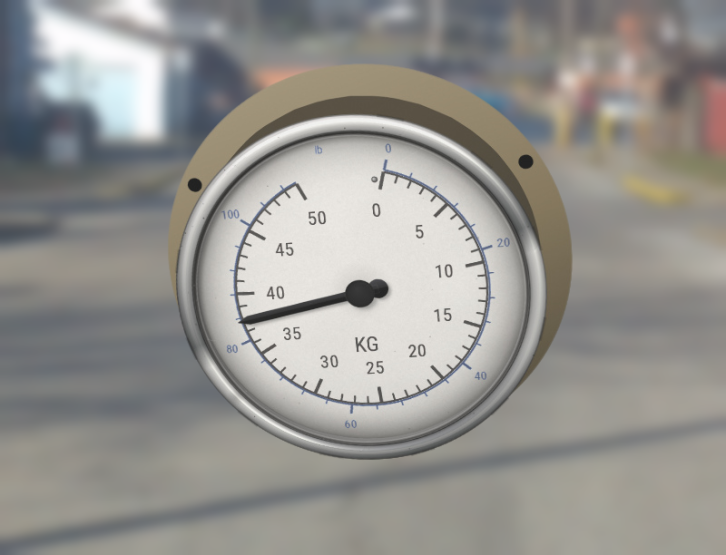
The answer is 38 kg
